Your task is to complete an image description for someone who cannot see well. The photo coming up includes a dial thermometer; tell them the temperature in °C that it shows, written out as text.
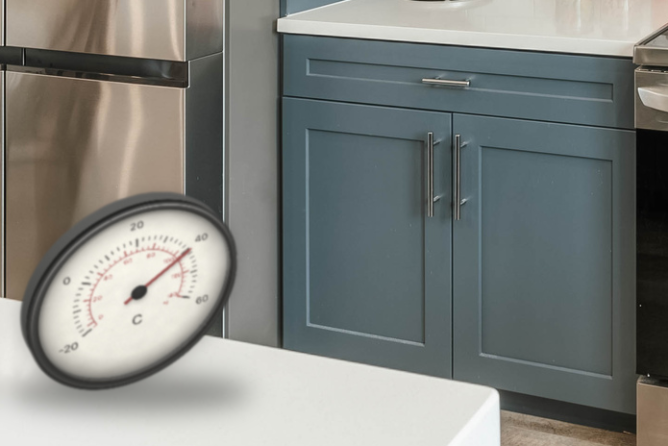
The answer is 40 °C
